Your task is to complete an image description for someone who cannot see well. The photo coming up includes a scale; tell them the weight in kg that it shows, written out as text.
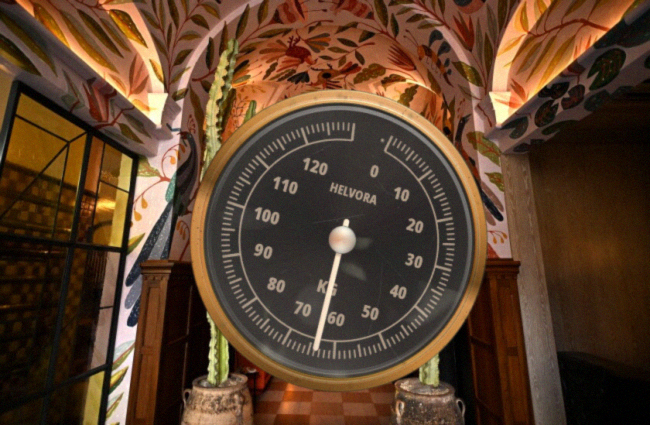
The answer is 64 kg
